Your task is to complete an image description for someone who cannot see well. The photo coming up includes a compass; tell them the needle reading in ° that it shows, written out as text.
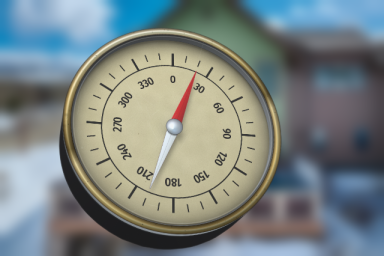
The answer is 20 °
